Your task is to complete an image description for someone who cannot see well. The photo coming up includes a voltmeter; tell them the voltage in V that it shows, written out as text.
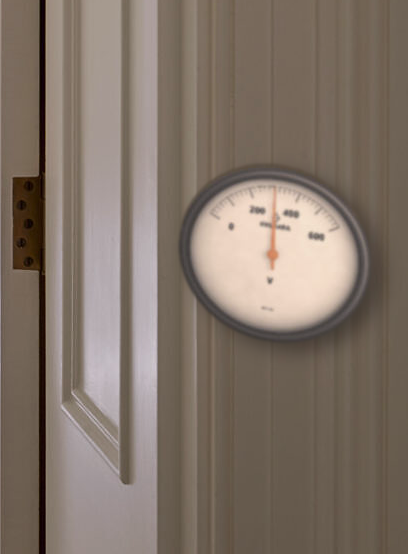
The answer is 300 V
